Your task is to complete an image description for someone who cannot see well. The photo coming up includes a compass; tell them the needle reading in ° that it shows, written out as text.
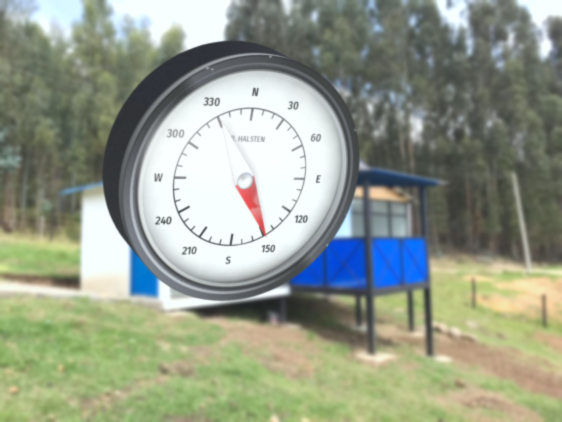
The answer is 150 °
